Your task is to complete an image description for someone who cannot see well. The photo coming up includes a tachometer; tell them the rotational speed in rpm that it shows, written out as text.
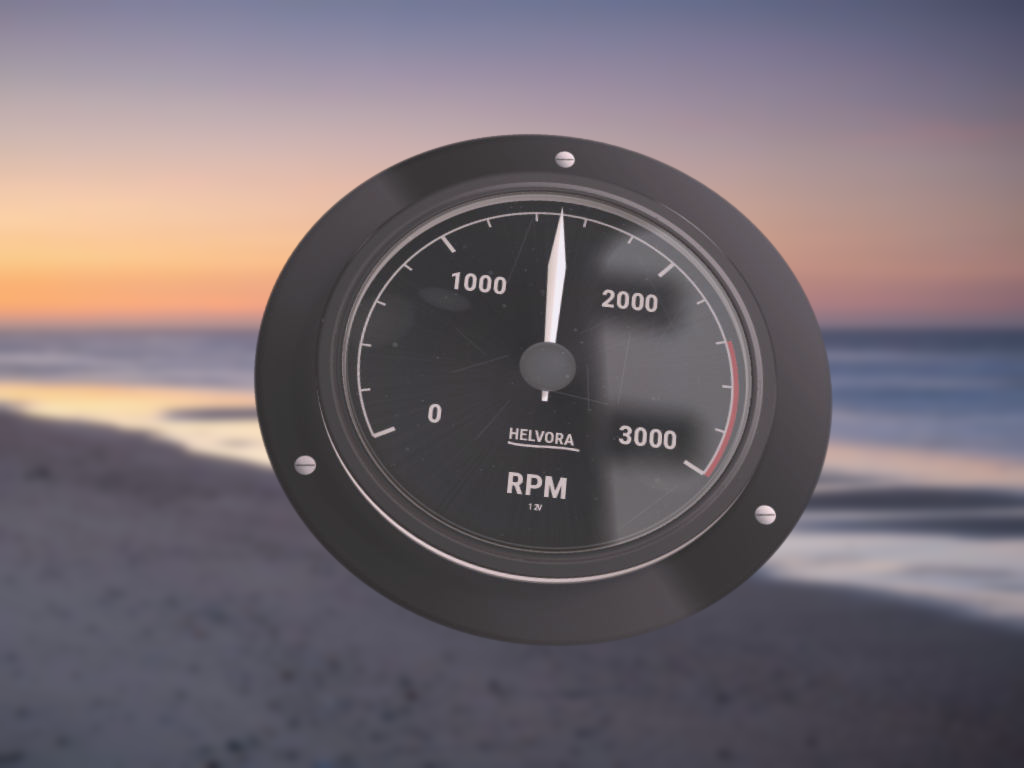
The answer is 1500 rpm
